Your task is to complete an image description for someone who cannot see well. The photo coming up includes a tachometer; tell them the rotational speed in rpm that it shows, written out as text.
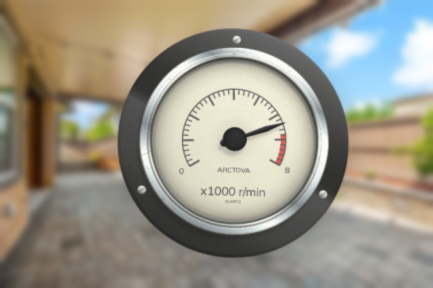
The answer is 6400 rpm
